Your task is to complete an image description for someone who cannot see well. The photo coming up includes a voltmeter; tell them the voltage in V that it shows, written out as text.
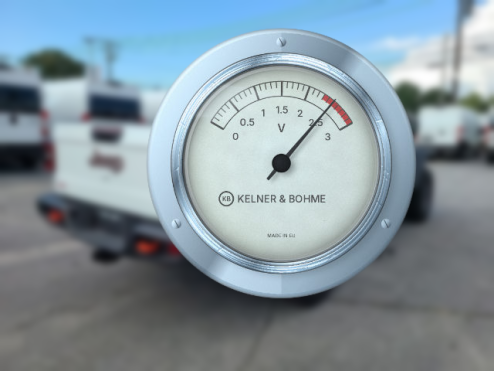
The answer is 2.5 V
